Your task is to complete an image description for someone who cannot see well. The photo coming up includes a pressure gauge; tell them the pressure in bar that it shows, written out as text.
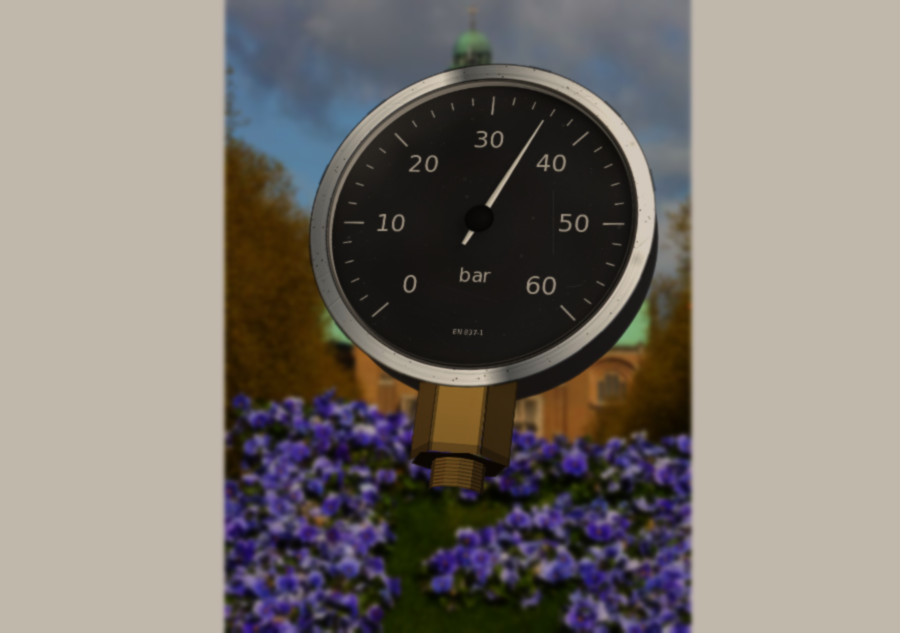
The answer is 36 bar
